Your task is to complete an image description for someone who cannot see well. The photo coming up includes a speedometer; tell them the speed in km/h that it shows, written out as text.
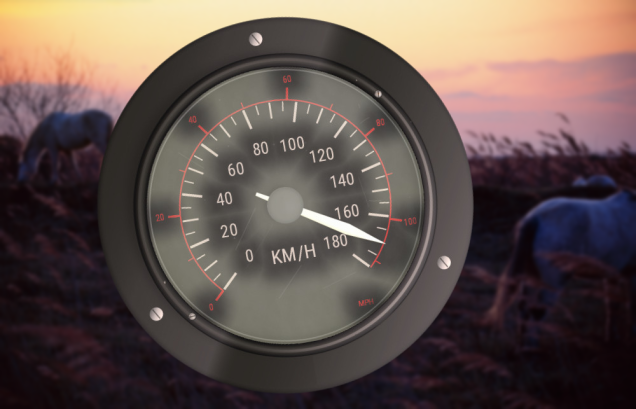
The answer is 170 km/h
